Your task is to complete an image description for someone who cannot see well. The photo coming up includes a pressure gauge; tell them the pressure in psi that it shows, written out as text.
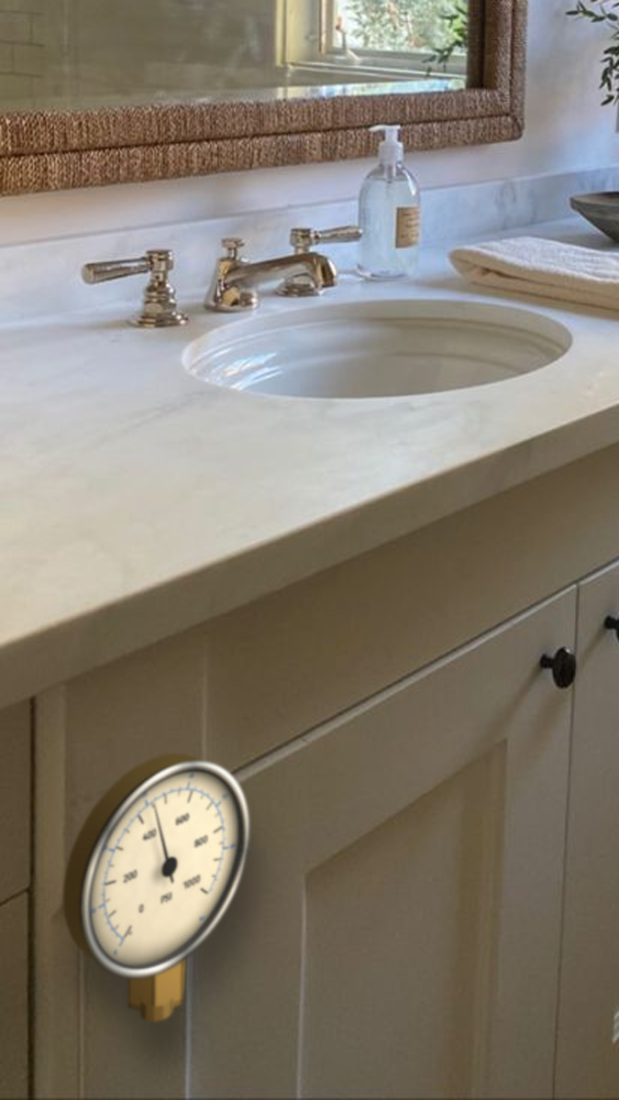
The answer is 450 psi
